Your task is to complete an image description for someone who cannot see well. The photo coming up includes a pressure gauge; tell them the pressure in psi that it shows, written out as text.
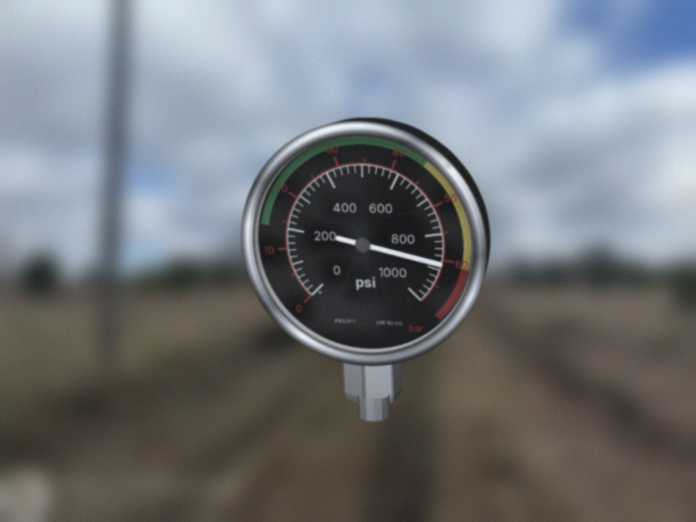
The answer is 880 psi
